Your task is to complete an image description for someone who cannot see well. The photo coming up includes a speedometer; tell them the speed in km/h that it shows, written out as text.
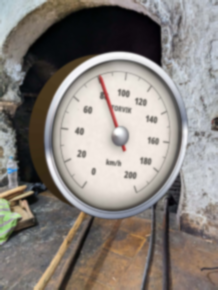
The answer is 80 km/h
